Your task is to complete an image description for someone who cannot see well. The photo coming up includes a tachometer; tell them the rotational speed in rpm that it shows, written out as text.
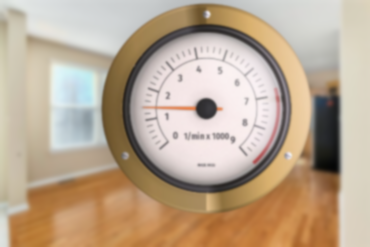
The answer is 1400 rpm
